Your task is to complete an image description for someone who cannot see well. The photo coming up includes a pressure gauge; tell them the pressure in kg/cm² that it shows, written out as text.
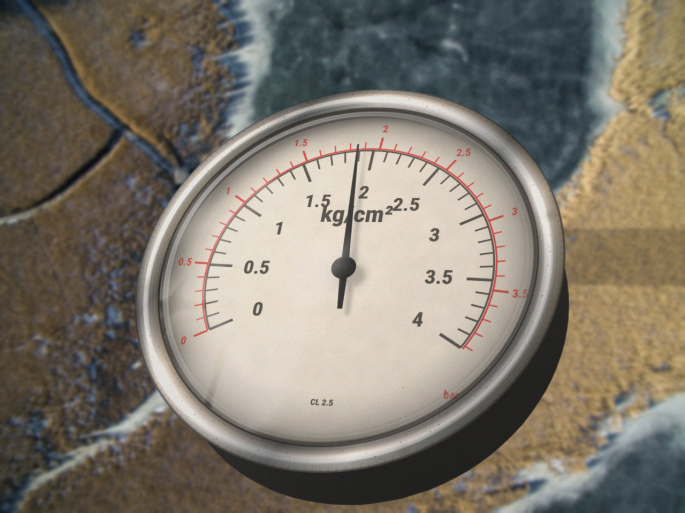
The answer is 1.9 kg/cm²
